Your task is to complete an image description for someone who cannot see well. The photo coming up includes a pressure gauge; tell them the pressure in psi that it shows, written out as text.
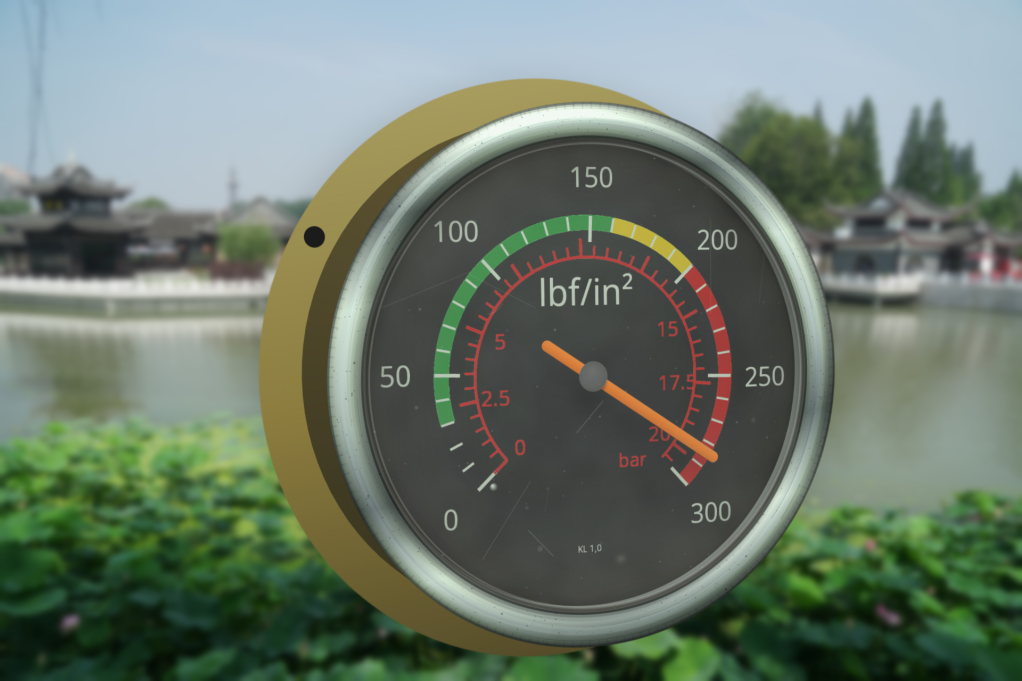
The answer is 285 psi
